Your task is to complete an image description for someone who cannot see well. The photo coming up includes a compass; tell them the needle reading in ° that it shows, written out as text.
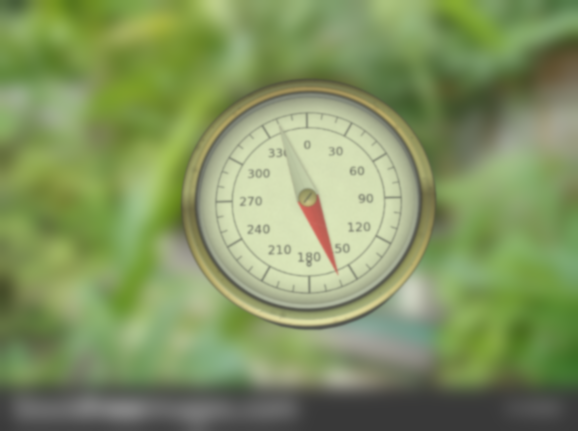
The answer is 160 °
